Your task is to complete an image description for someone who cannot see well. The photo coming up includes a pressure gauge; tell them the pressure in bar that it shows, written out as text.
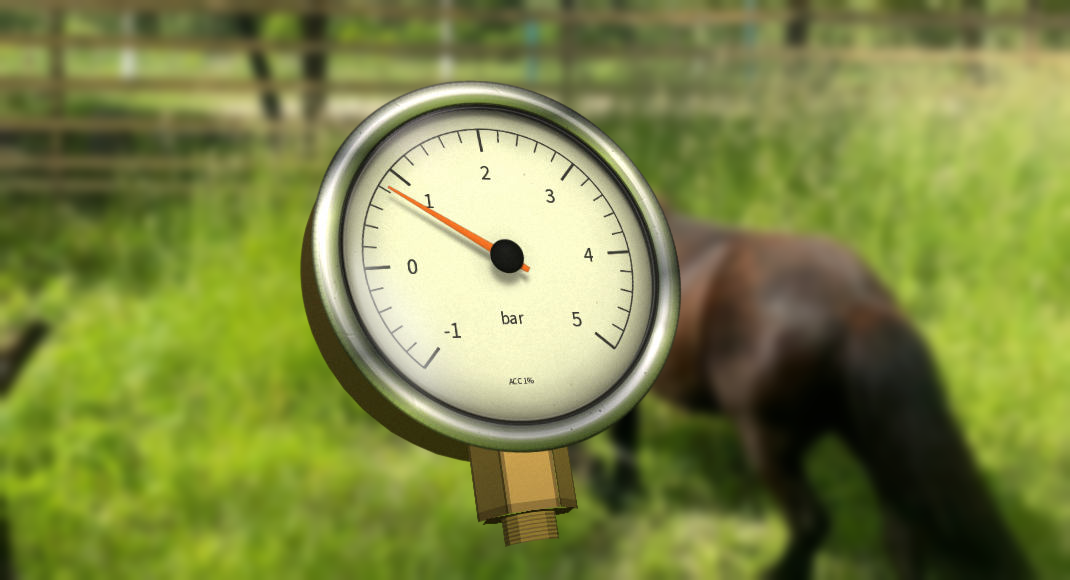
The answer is 0.8 bar
